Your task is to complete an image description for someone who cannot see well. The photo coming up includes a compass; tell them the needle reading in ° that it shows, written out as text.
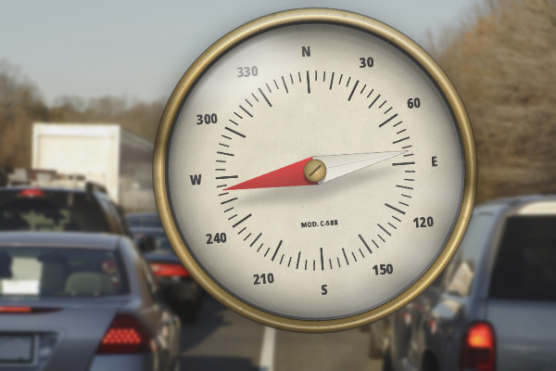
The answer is 262.5 °
